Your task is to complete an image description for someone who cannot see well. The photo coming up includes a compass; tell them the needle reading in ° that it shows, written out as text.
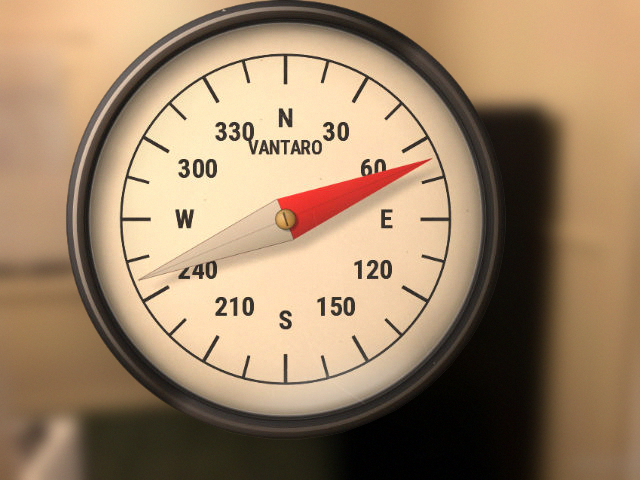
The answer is 67.5 °
